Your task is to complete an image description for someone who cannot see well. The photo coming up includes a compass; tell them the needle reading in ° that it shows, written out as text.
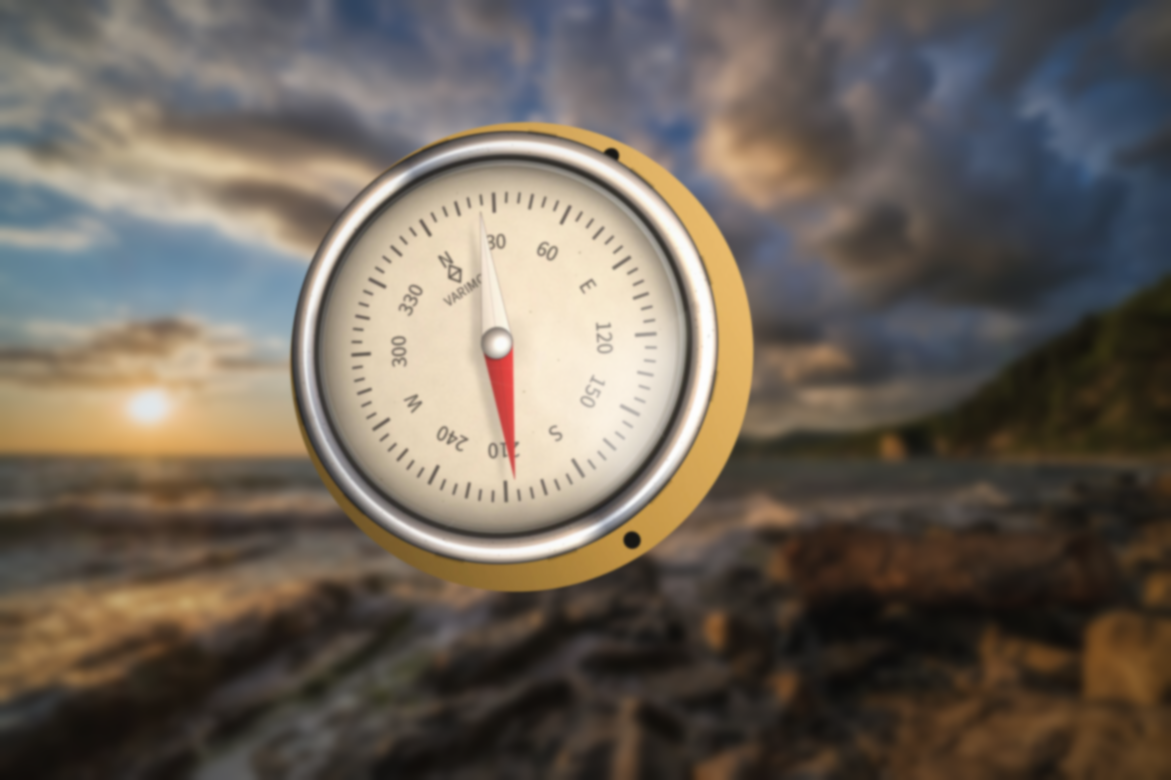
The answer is 205 °
